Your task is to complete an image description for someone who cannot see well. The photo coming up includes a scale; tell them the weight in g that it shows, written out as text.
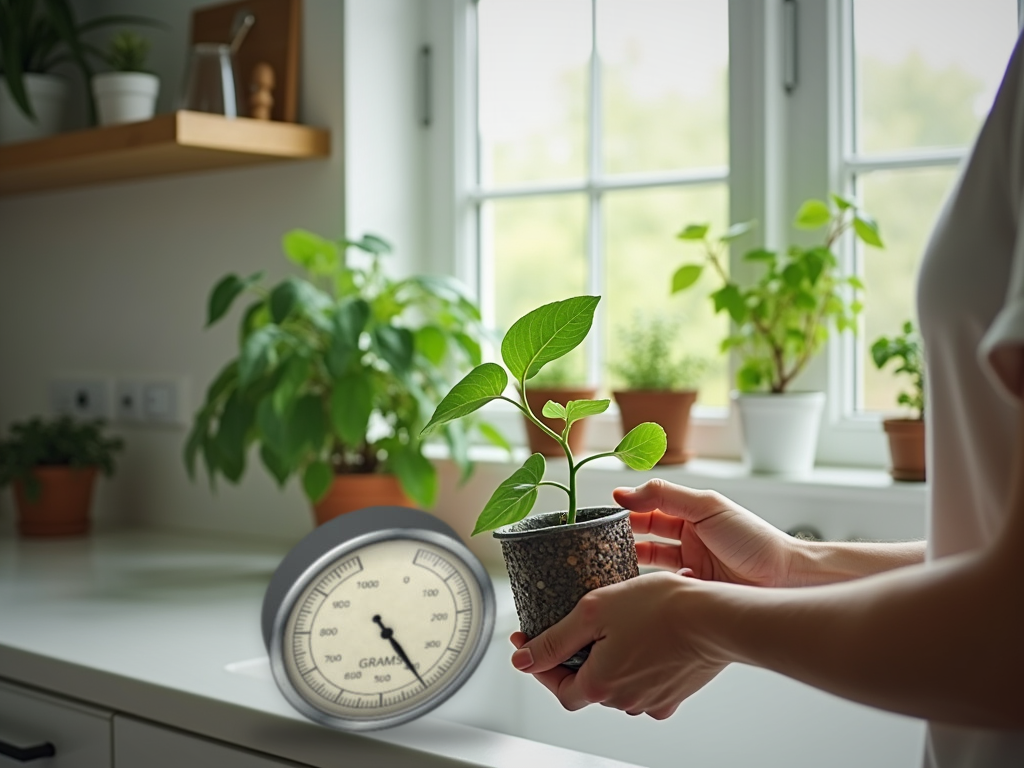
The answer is 400 g
